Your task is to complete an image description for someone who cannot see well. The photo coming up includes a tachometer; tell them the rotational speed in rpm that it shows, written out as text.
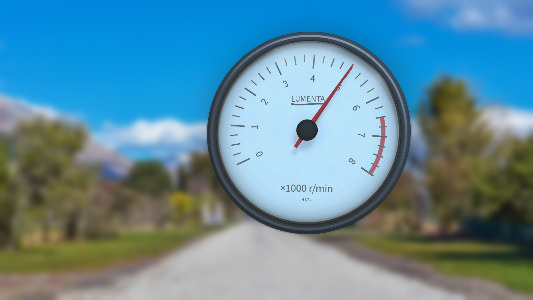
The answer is 5000 rpm
